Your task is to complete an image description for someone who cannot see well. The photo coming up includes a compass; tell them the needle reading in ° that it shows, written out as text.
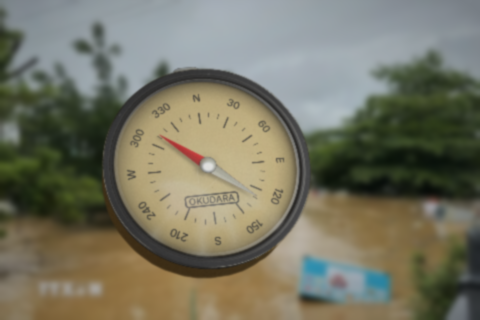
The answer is 310 °
